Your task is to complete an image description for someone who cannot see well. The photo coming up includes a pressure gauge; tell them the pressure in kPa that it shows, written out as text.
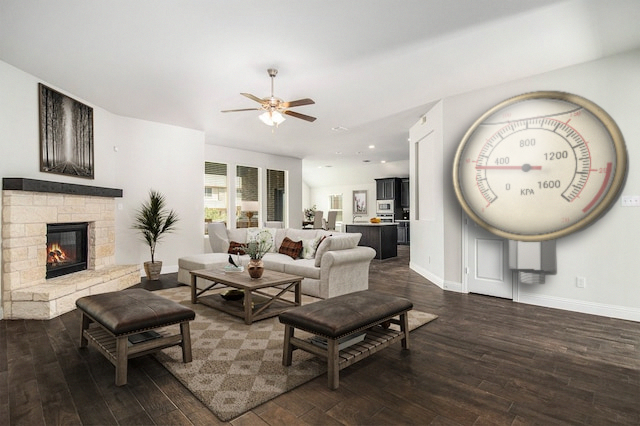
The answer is 300 kPa
